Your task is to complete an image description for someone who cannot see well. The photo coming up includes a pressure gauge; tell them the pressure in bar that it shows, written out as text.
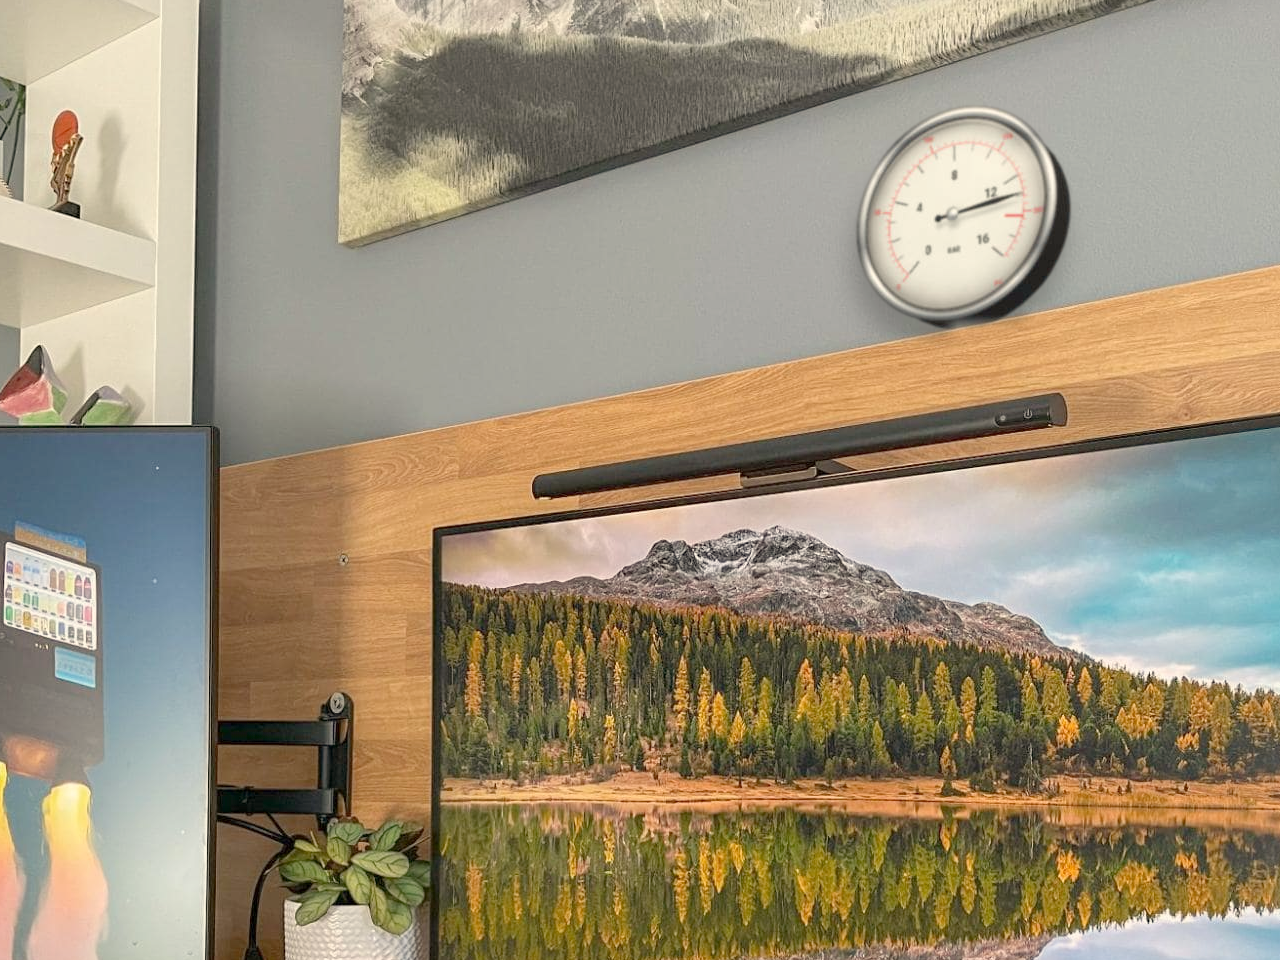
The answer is 13 bar
